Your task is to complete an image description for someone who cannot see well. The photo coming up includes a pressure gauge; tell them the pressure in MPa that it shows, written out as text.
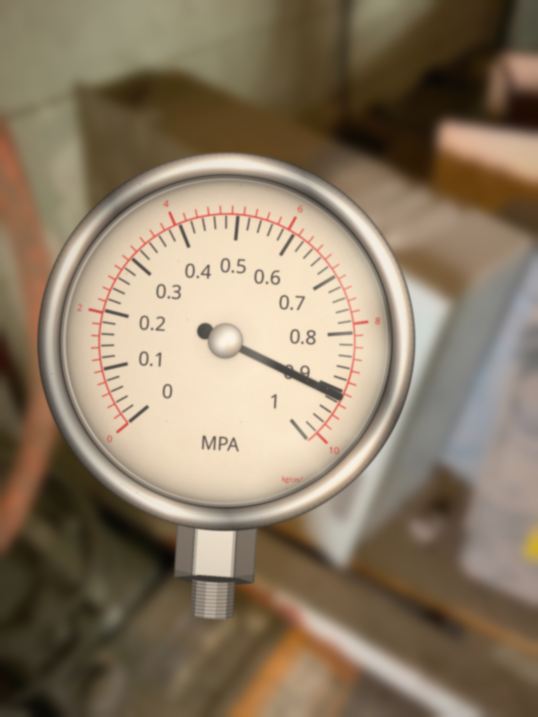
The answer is 0.91 MPa
